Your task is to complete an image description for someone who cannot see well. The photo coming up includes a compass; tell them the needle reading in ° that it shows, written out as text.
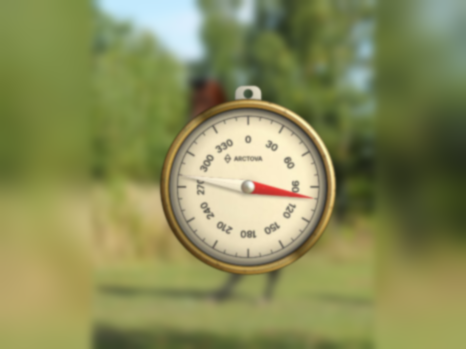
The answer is 100 °
